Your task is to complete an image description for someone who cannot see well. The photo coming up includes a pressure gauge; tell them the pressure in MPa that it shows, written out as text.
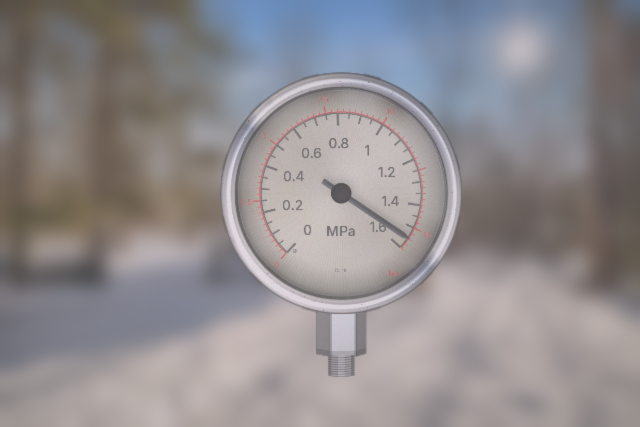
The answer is 1.55 MPa
